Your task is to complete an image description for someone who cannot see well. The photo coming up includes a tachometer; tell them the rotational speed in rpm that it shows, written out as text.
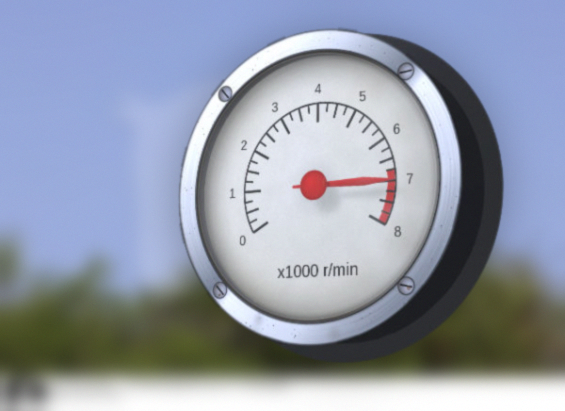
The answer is 7000 rpm
